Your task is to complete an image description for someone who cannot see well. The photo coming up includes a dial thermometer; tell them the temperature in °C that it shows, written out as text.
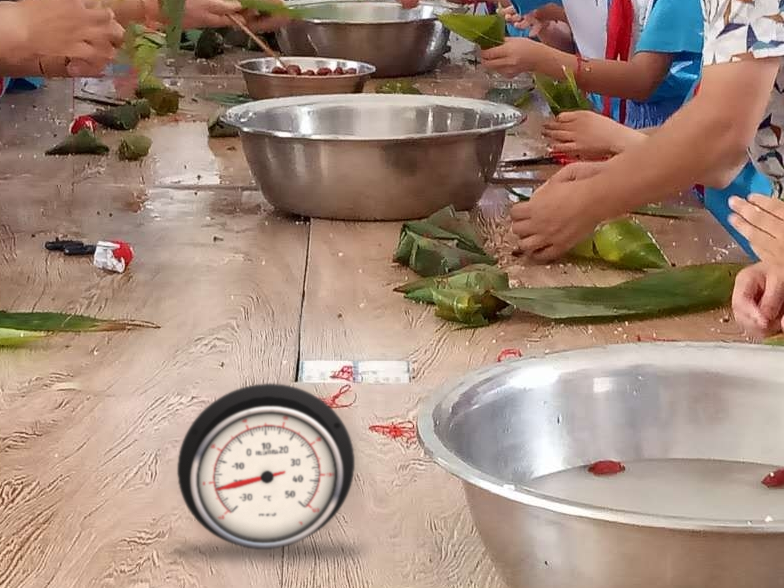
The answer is -20 °C
